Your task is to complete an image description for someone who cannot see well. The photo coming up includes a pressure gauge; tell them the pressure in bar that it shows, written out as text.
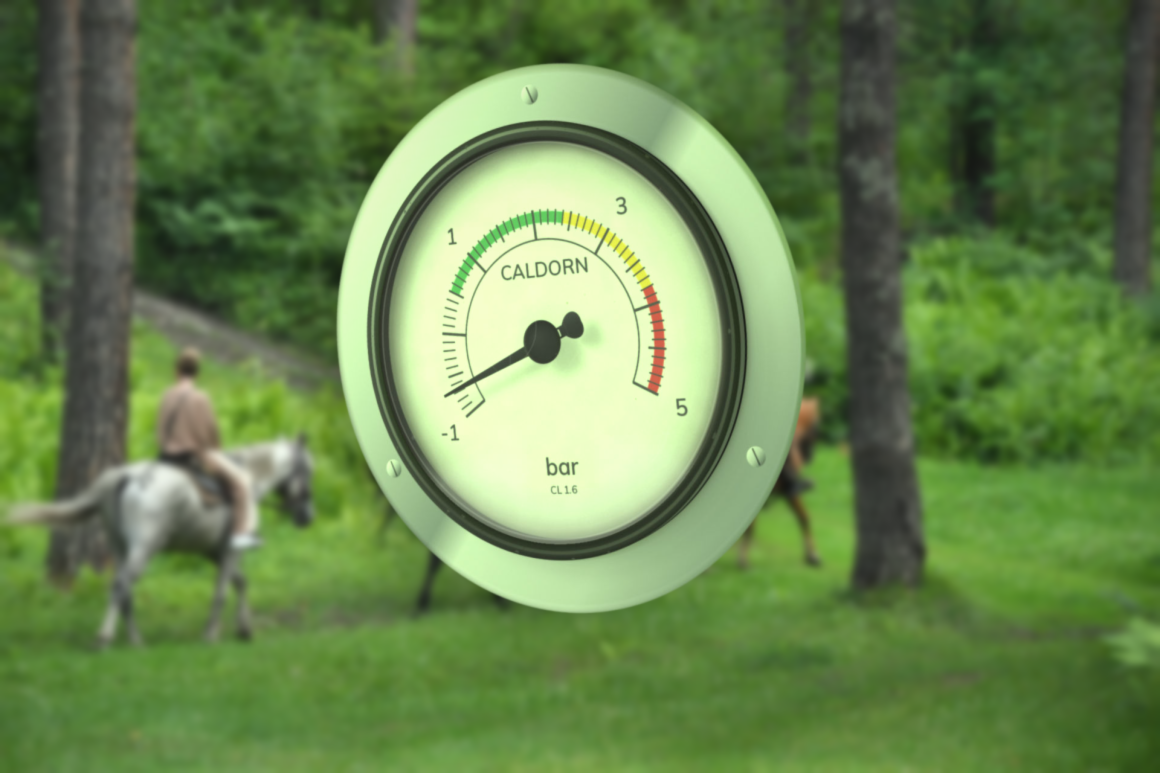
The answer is -0.7 bar
